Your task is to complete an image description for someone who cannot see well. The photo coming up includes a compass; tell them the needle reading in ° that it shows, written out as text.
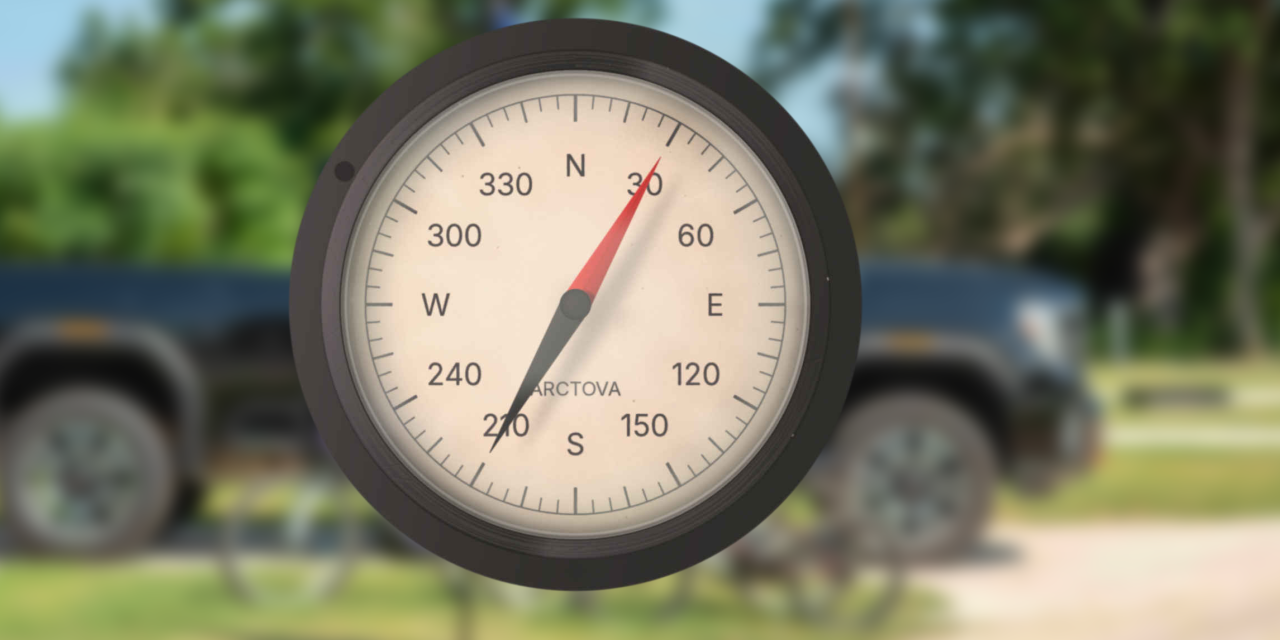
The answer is 30 °
